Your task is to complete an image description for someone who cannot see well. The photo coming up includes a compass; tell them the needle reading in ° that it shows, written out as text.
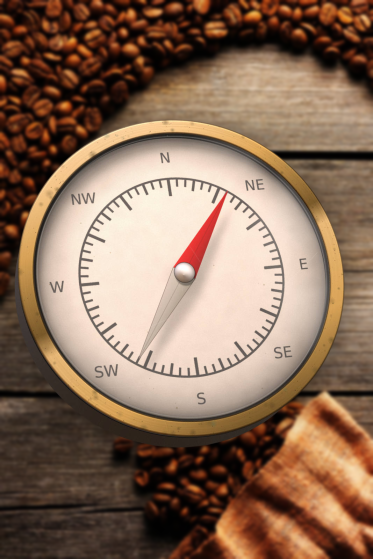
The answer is 35 °
